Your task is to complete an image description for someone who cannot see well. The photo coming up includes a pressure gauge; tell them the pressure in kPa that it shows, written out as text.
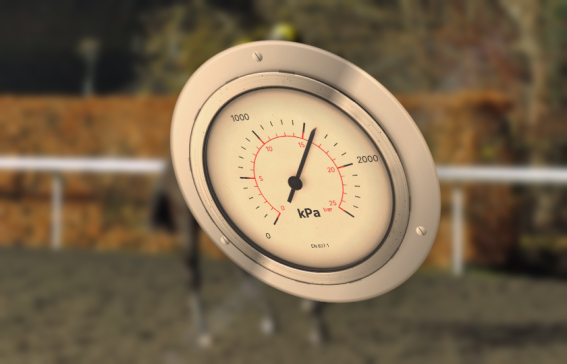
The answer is 1600 kPa
